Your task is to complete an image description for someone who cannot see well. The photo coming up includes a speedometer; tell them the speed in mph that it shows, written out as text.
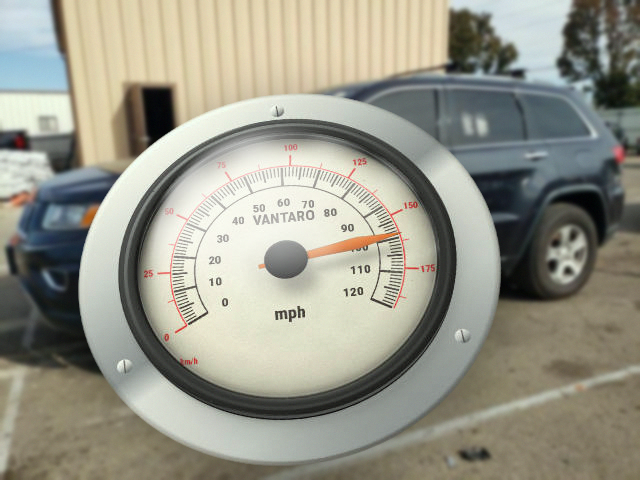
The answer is 100 mph
